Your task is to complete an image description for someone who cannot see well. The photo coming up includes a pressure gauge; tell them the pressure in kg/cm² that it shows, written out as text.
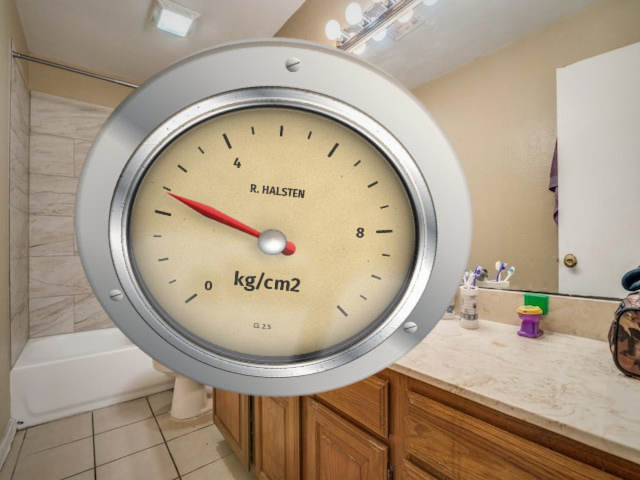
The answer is 2.5 kg/cm²
